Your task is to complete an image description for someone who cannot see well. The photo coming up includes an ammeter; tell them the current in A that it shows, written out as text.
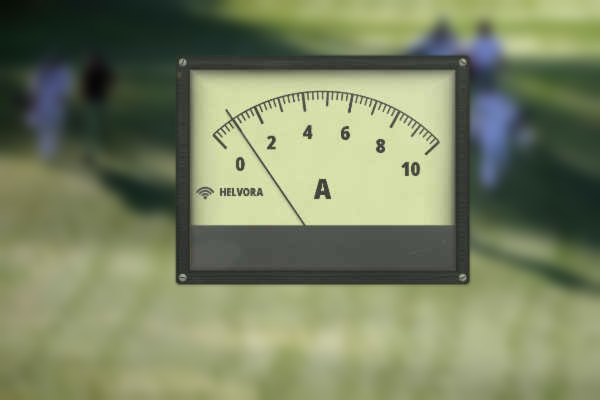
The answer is 1 A
